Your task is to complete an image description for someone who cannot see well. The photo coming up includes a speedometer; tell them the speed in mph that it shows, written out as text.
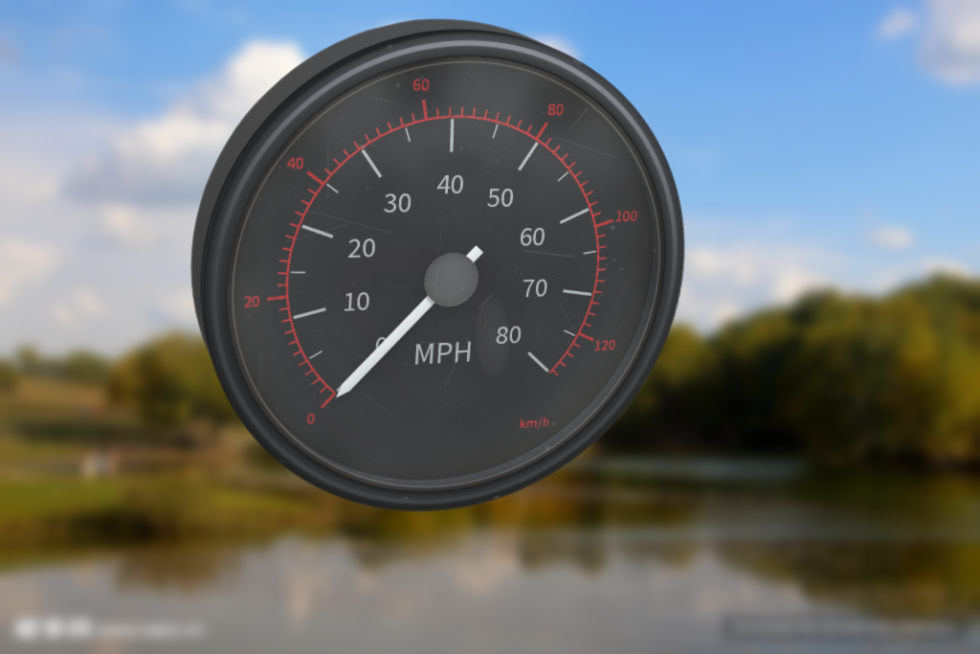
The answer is 0 mph
